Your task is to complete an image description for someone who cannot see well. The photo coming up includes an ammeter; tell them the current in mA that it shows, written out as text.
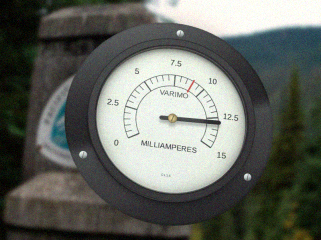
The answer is 13 mA
